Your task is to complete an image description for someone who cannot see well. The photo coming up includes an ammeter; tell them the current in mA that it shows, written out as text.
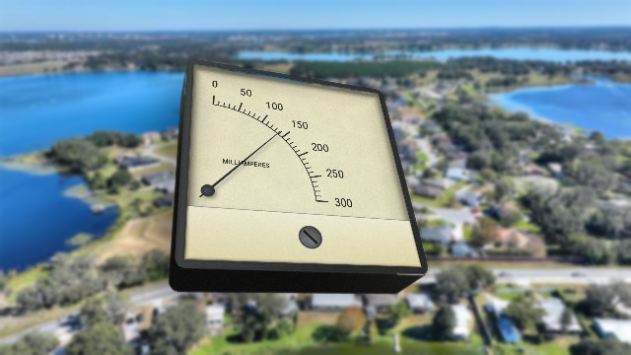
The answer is 140 mA
